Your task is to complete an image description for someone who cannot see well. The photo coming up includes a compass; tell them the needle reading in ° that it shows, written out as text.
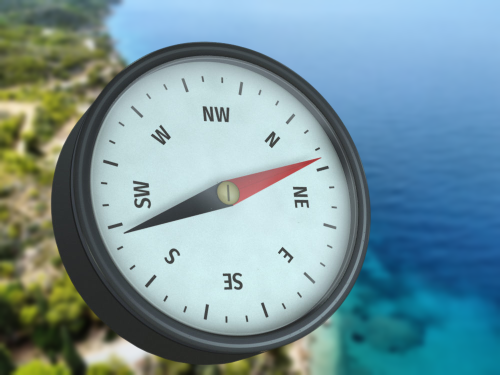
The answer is 25 °
